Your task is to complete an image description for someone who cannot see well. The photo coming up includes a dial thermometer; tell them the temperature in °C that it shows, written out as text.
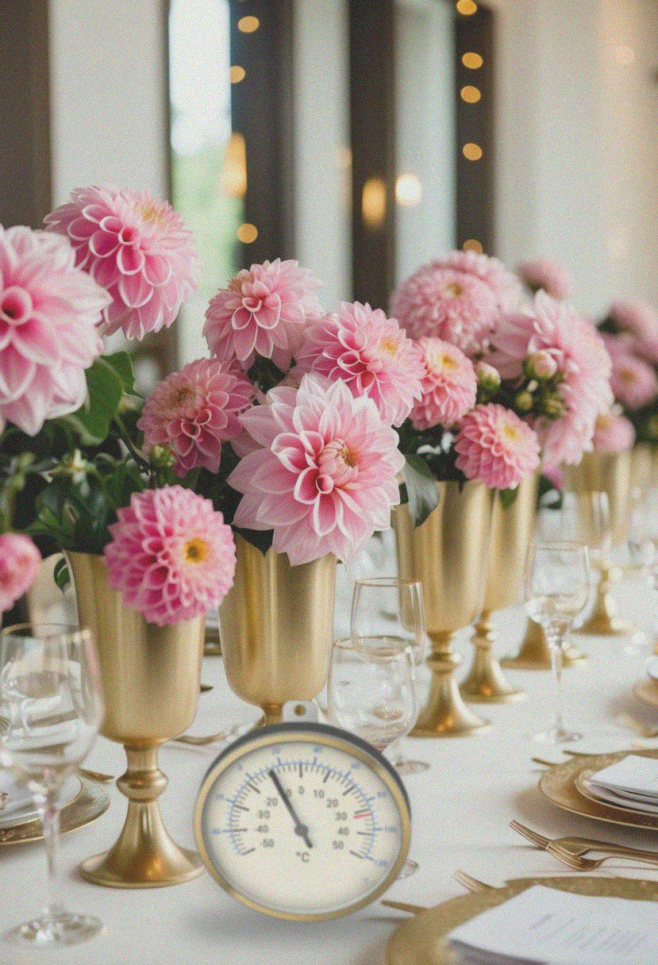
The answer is -10 °C
